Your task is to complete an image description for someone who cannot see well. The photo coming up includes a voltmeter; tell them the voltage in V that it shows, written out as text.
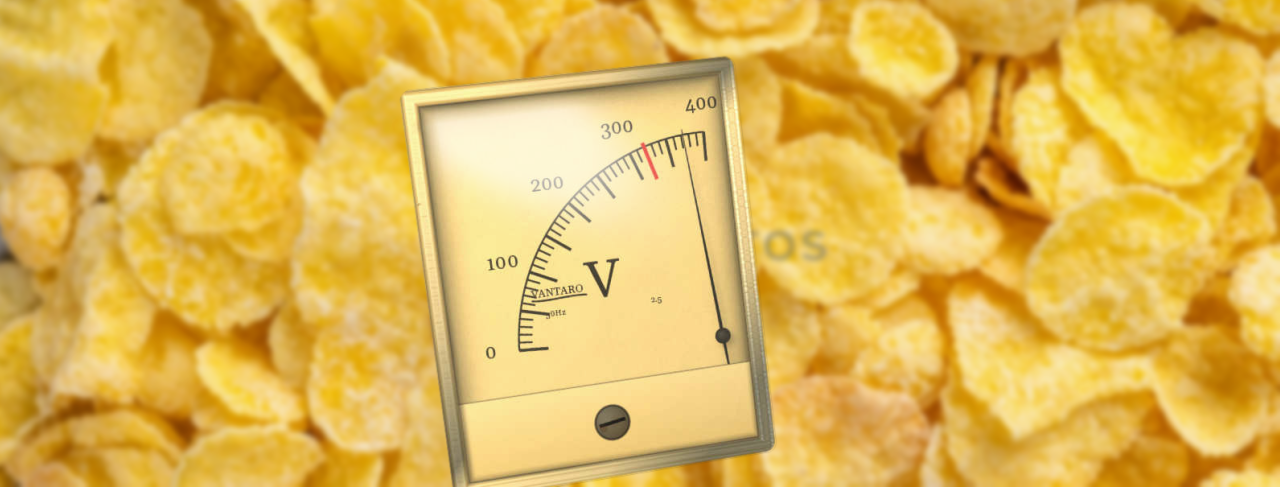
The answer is 370 V
